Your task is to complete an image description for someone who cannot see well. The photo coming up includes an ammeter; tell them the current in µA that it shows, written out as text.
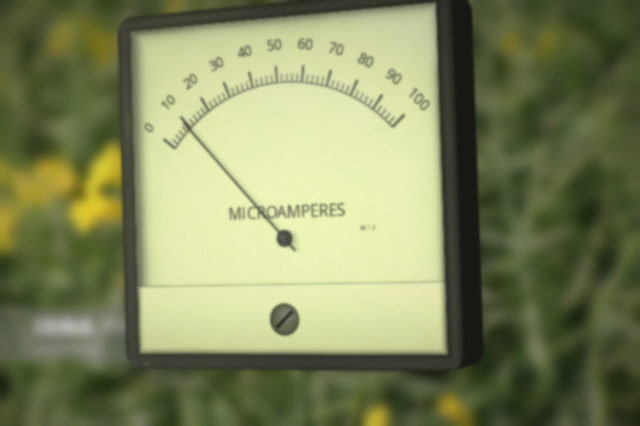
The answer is 10 µA
